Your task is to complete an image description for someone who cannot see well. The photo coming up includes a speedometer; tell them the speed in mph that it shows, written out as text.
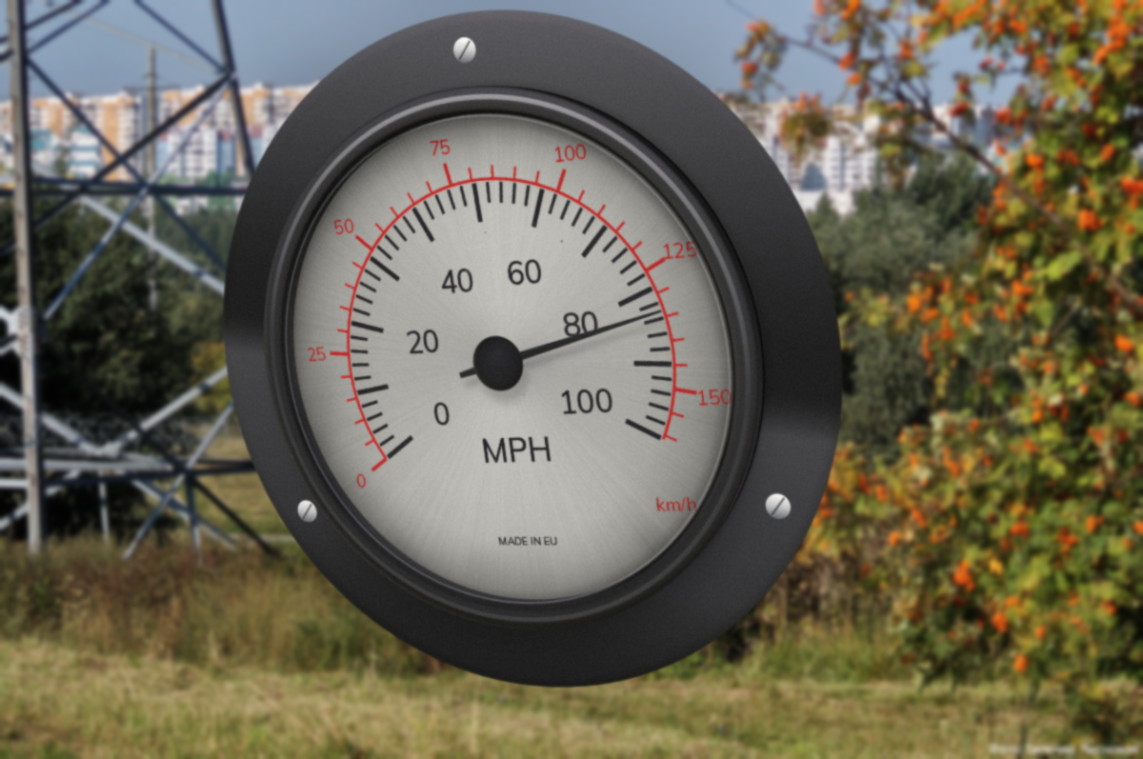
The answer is 83 mph
